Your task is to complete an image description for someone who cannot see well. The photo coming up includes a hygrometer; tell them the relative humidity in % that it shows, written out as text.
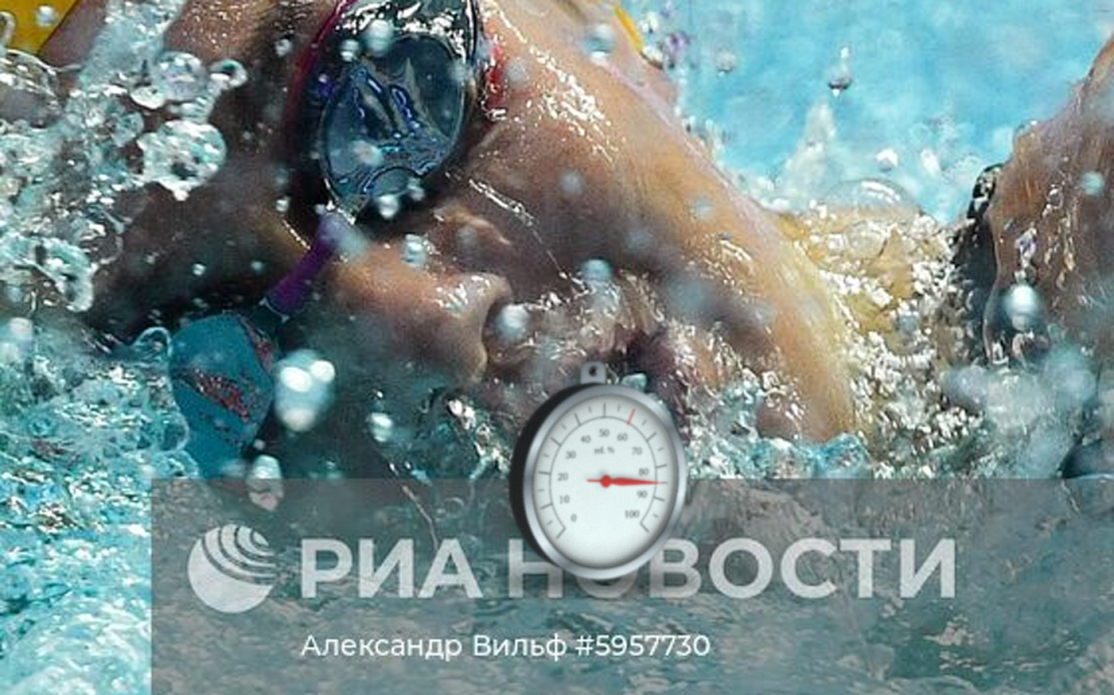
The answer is 85 %
